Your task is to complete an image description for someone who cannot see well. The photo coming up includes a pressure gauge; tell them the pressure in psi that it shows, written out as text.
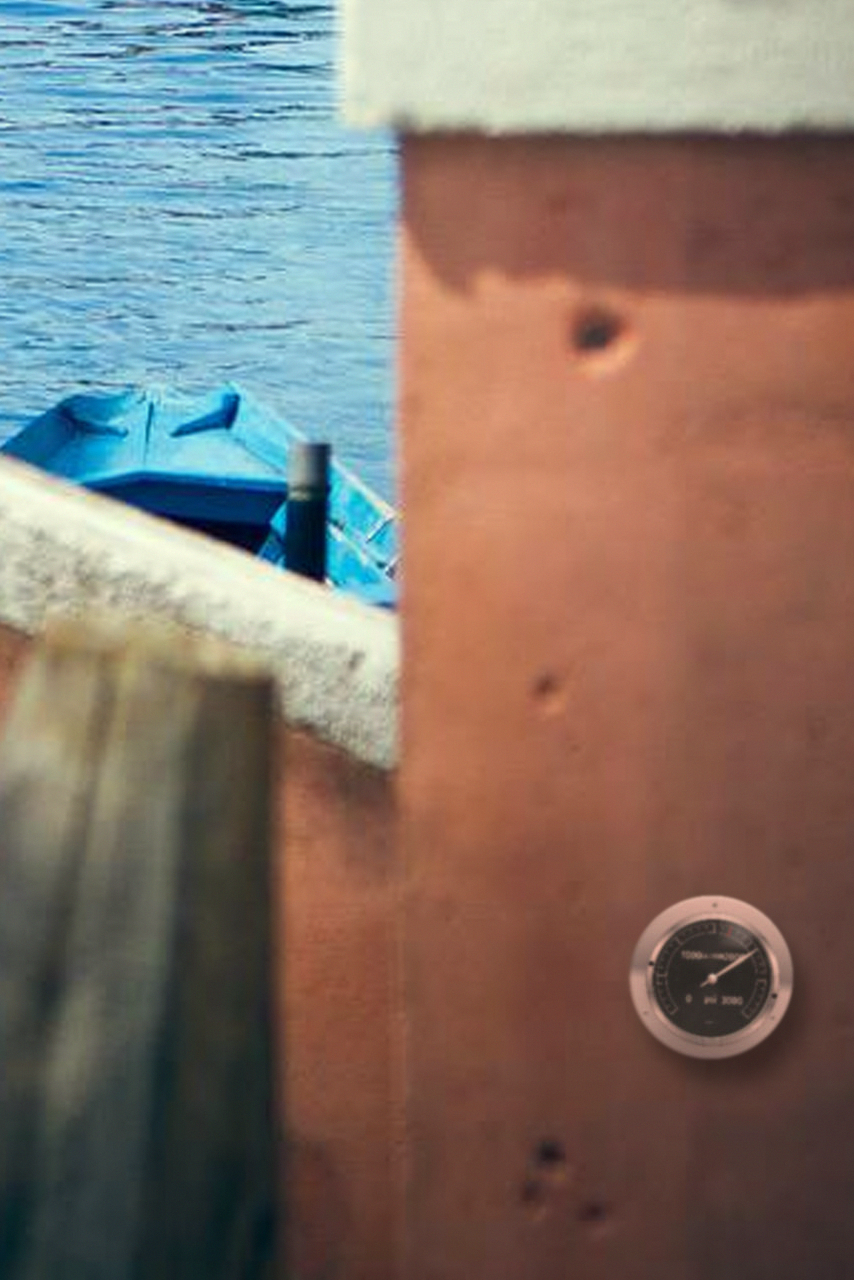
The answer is 2100 psi
